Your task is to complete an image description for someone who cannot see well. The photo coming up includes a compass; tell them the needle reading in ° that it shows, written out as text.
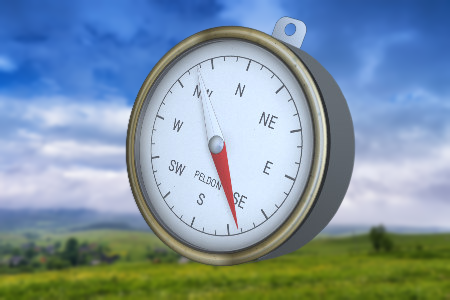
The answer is 140 °
